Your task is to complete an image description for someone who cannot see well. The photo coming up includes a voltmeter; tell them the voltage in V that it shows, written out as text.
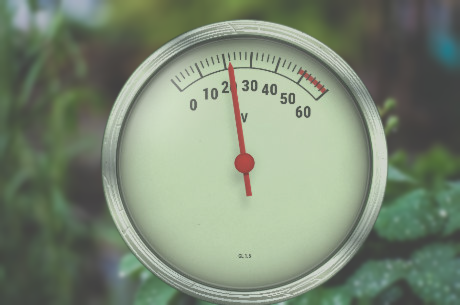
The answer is 22 V
